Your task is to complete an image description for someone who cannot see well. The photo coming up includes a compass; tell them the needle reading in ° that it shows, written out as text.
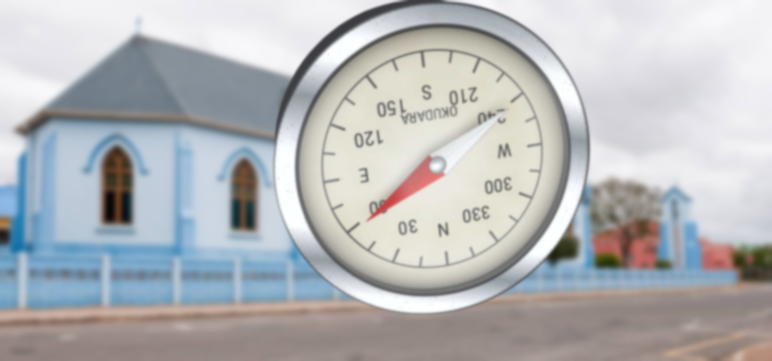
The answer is 60 °
